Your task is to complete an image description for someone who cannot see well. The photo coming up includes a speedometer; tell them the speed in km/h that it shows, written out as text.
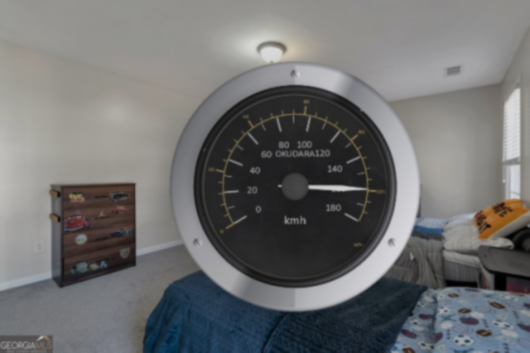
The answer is 160 km/h
